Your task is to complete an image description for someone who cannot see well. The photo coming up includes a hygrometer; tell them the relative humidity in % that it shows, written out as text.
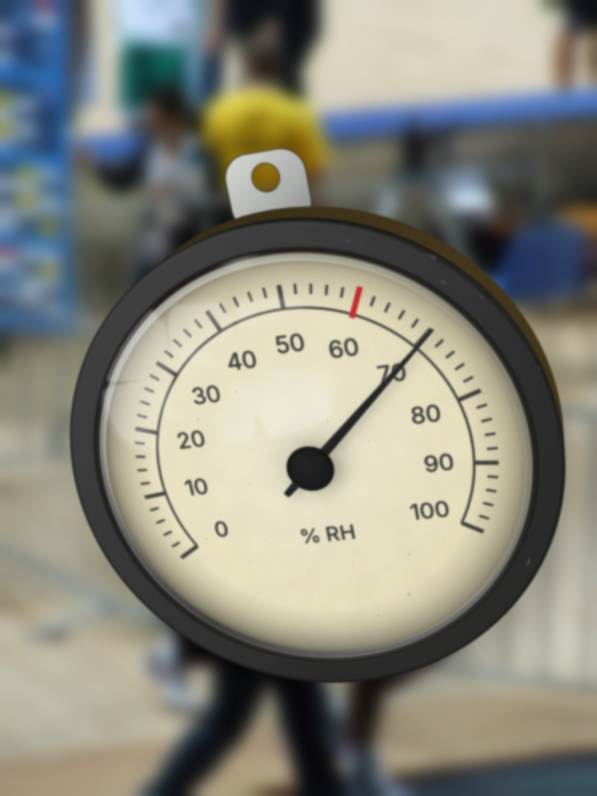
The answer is 70 %
